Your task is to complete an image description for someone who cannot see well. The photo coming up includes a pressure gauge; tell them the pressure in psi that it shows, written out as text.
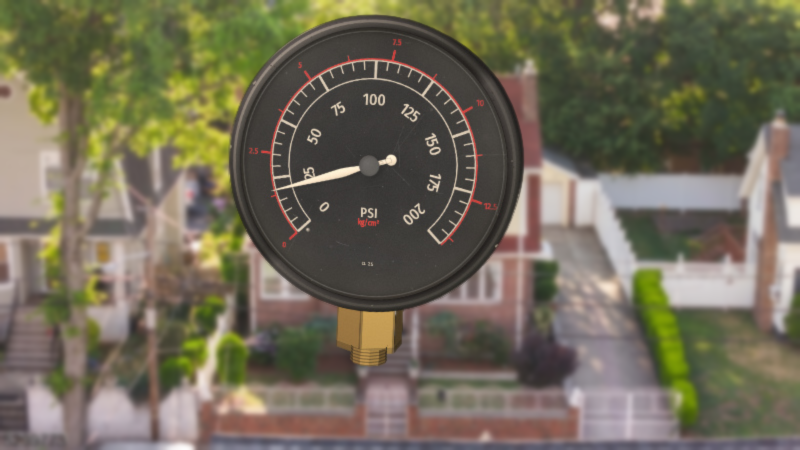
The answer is 20 psi
